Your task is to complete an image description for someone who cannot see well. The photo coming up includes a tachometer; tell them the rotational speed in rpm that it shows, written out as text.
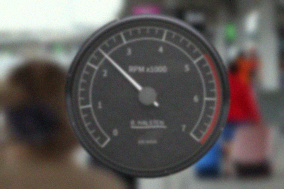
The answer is 2400 rpm
